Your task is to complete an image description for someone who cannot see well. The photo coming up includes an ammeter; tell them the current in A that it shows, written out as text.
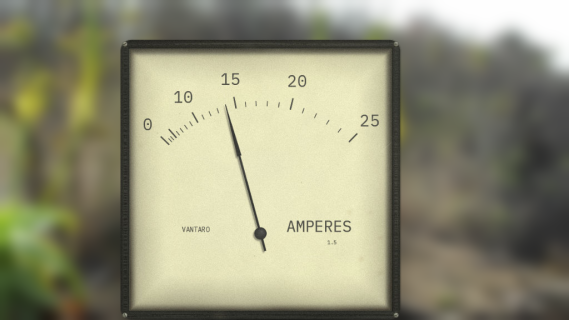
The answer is 14 A
